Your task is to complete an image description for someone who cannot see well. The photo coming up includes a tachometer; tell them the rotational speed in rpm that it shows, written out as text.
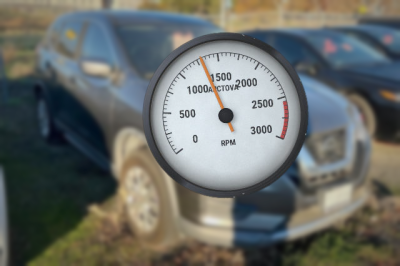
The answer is 1300 rpm
